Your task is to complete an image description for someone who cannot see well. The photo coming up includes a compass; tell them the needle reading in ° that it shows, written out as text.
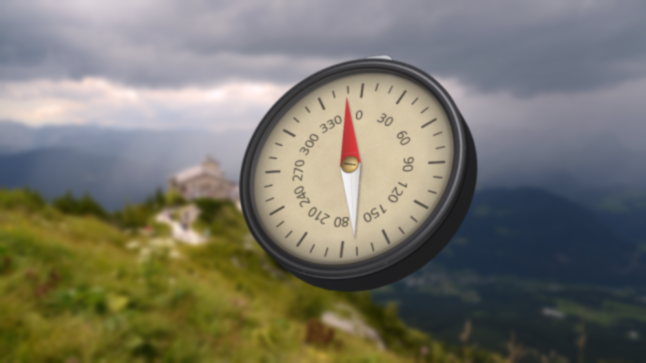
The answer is 350 °
